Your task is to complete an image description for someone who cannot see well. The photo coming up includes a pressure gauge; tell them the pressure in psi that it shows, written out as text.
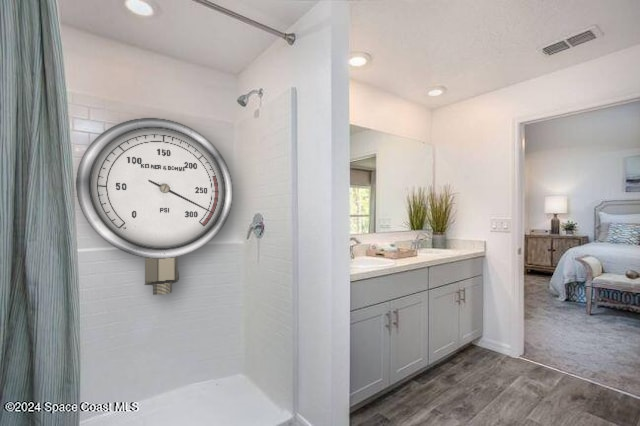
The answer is 280 psi
